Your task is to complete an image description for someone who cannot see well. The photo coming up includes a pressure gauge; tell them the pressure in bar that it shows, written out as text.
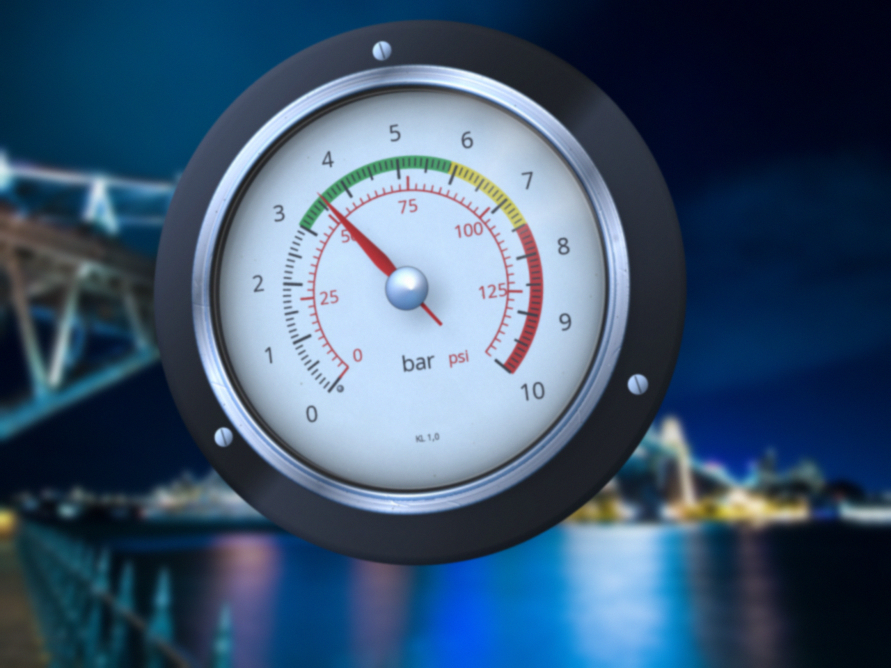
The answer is 3.6 bar
